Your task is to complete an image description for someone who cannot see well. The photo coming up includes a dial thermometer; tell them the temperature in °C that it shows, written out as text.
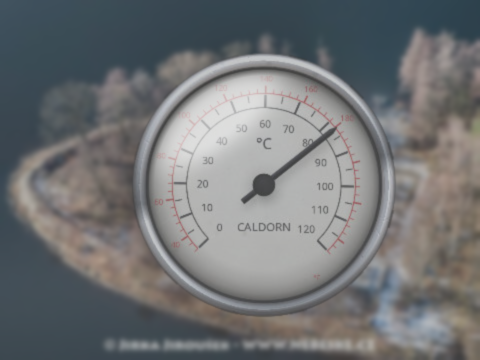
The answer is 82.5 °C
